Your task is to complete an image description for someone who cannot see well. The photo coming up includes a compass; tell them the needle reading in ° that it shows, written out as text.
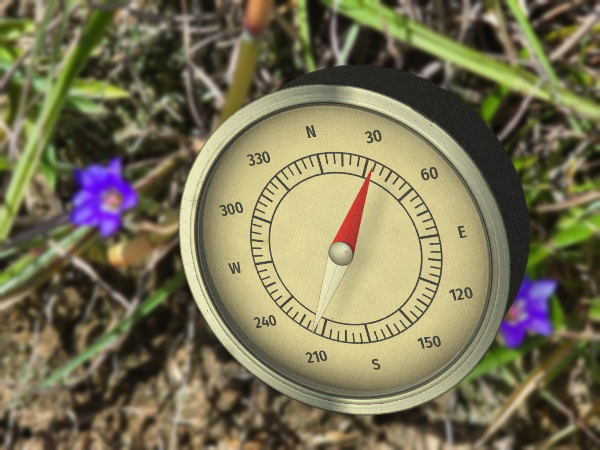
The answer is 35 °
